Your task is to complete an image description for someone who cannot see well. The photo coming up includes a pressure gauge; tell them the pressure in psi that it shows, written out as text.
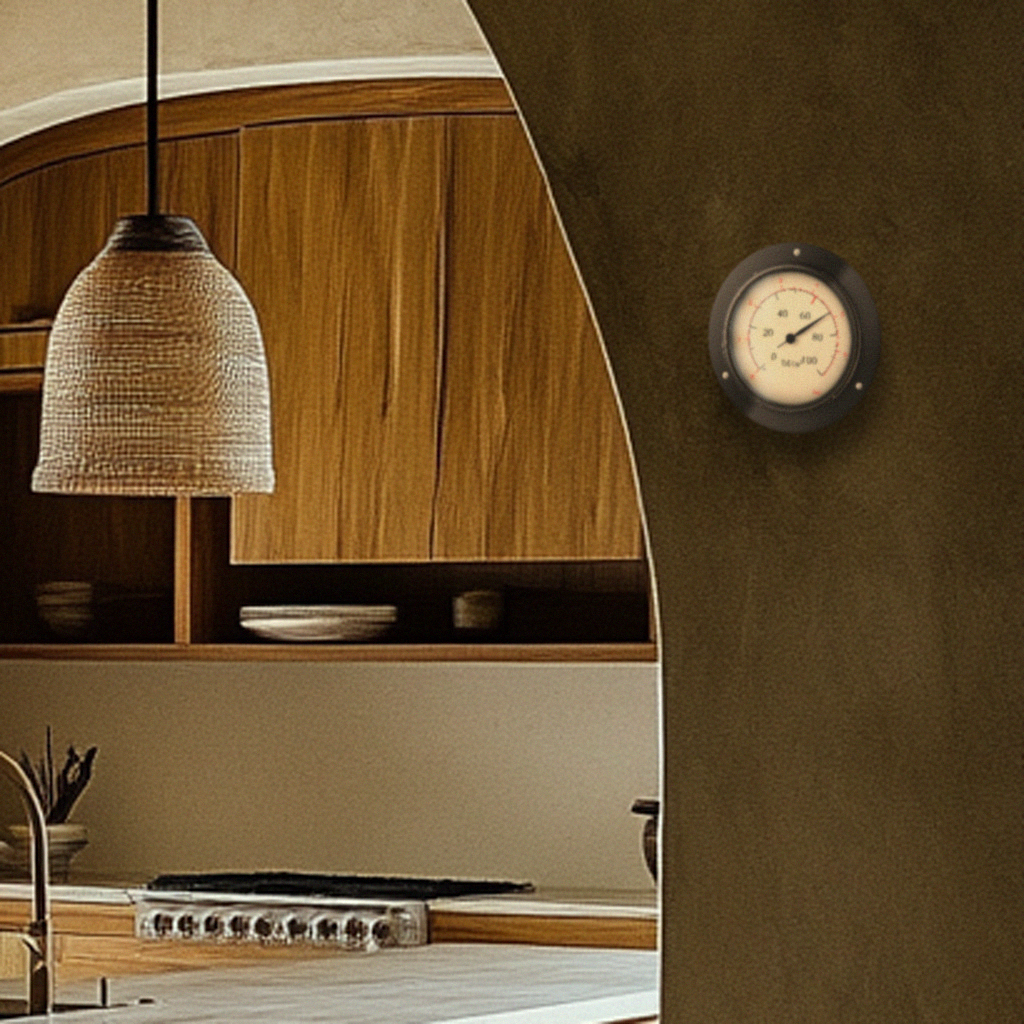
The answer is 70 psi
